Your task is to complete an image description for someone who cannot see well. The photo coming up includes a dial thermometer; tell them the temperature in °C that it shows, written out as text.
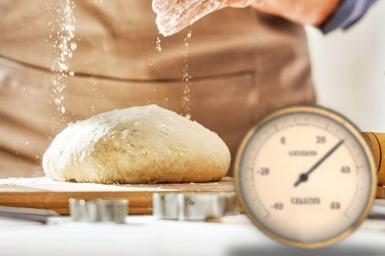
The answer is 28 °C
